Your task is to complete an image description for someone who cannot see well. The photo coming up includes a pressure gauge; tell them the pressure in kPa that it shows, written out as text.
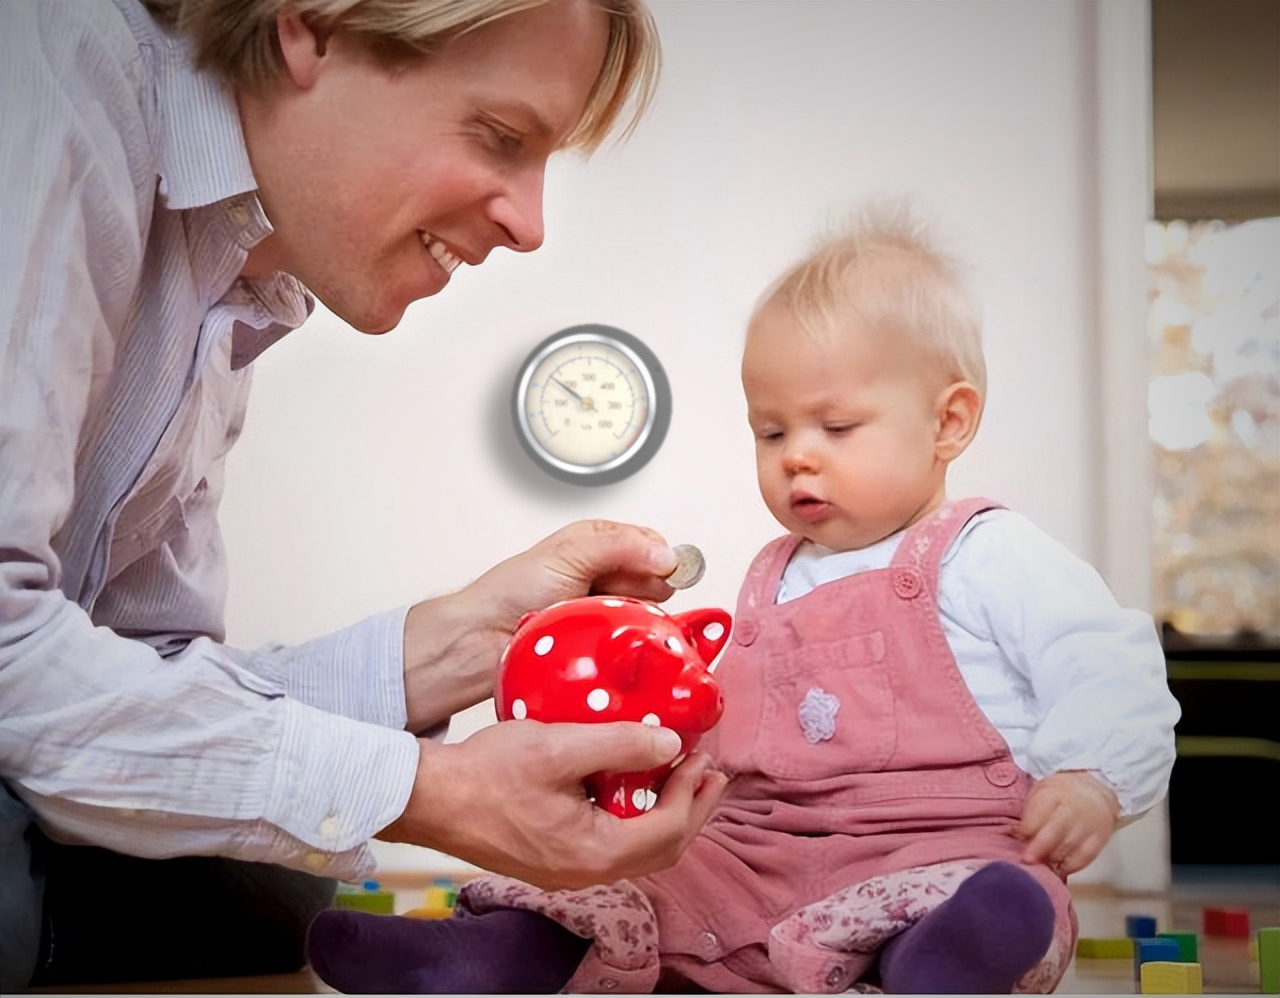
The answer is 175 kPa
